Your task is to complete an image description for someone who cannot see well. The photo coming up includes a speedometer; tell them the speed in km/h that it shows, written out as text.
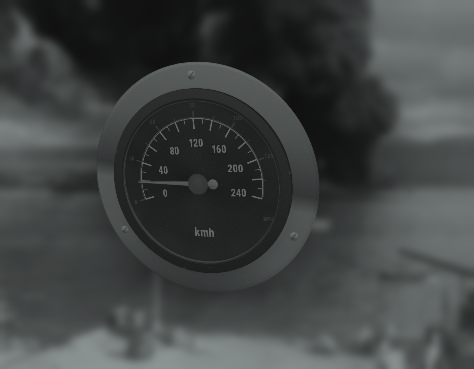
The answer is 20 km/h
